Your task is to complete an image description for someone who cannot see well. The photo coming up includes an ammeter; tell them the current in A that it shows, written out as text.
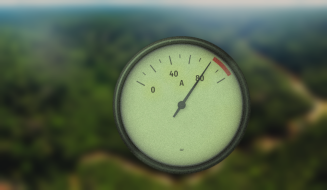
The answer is 80 A
